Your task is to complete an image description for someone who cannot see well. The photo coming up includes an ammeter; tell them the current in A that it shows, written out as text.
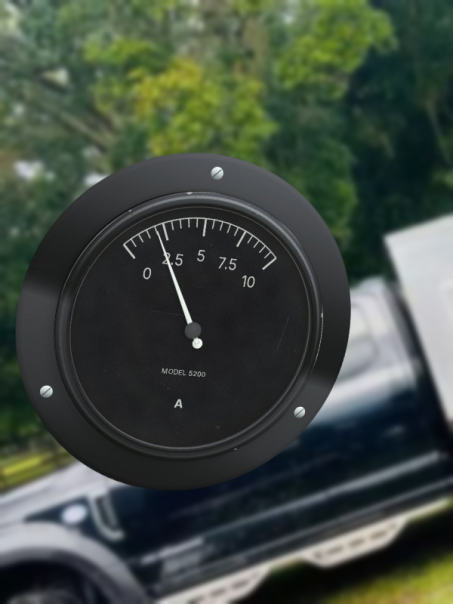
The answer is 2 A
